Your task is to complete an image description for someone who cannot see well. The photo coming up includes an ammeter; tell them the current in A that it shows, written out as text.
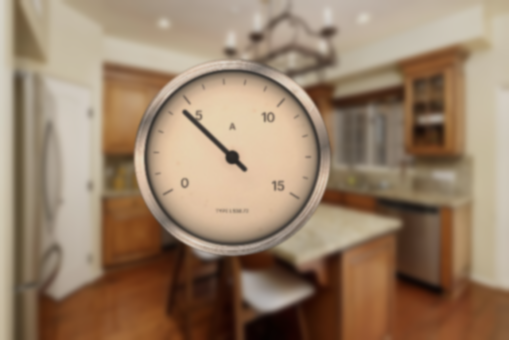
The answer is 4.5 A
